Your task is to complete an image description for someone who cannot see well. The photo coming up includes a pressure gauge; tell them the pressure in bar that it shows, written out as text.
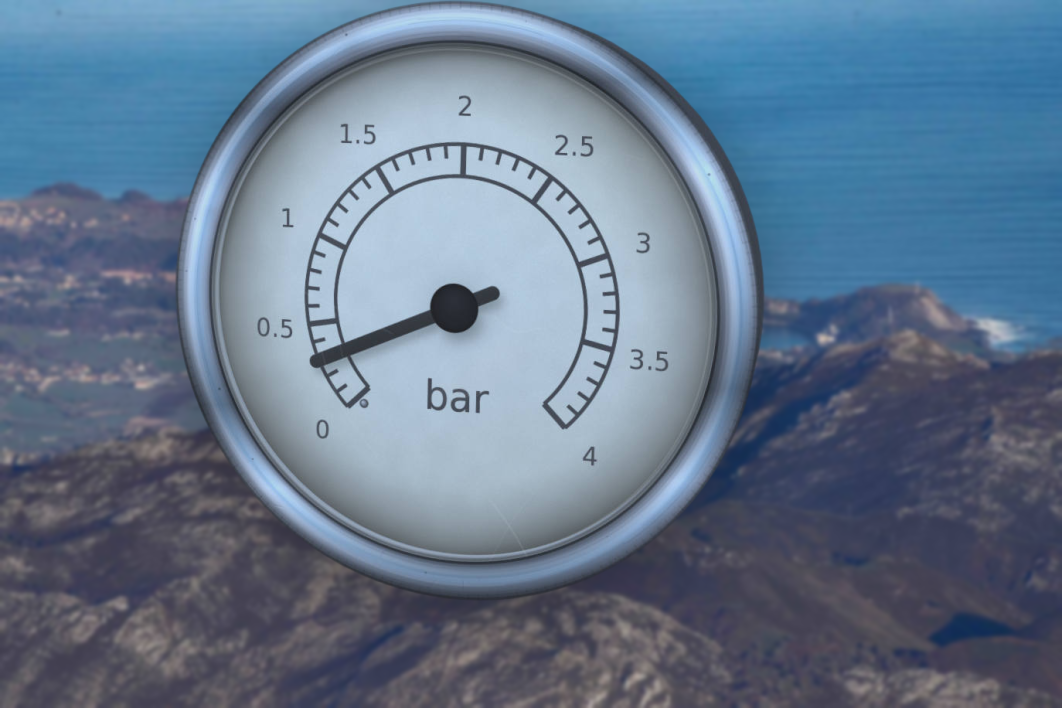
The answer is 0.3 bar
